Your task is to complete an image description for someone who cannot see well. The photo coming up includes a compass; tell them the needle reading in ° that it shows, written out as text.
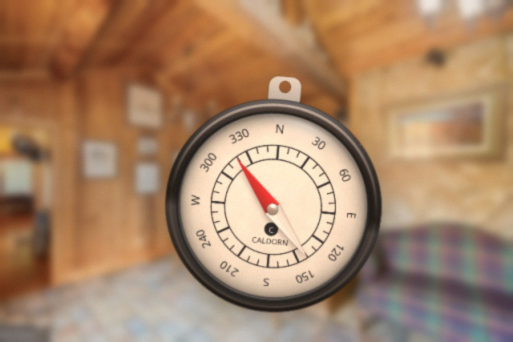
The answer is 320 °
